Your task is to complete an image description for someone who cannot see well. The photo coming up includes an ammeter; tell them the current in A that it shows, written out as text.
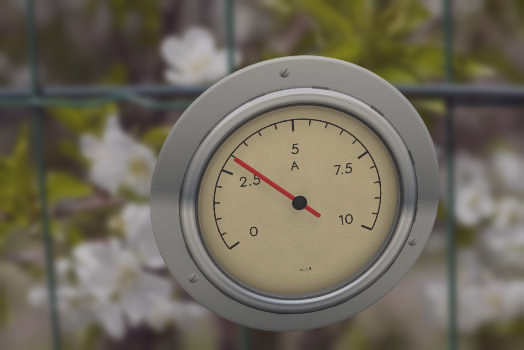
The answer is 3 A
